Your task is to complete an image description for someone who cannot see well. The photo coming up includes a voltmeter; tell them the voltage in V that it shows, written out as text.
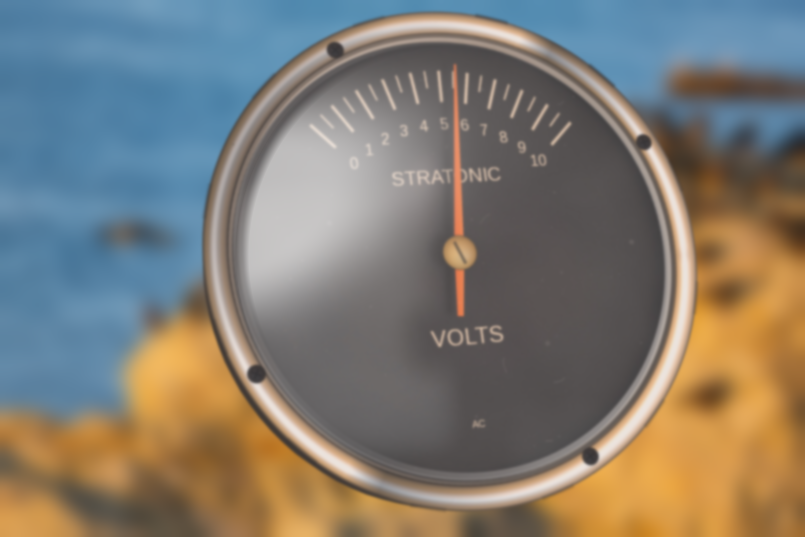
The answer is 5.5 V
